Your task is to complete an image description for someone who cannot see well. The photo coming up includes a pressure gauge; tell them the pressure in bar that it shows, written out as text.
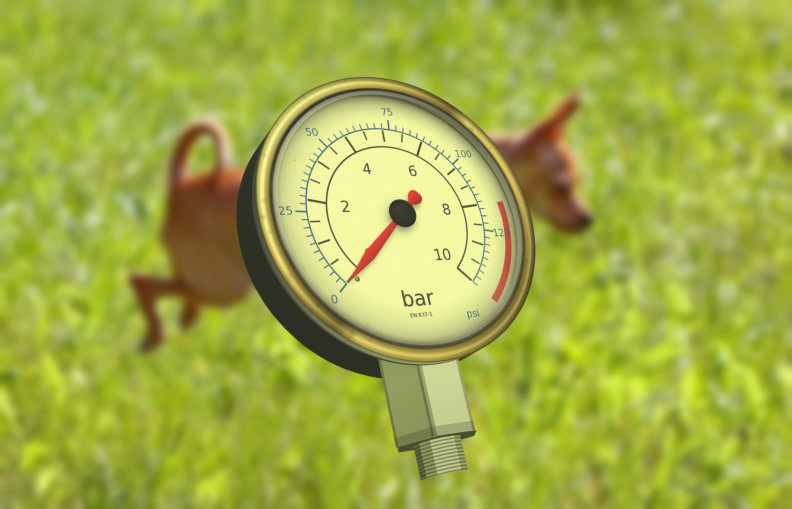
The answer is 0 bar
